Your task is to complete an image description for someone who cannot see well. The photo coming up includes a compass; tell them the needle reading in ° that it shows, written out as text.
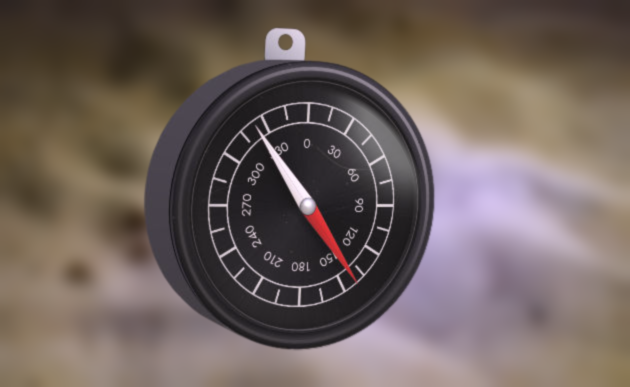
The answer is 142.5 °
